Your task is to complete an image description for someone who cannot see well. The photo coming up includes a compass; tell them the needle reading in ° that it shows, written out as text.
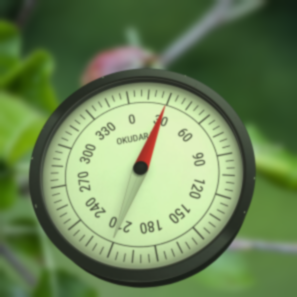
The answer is 30 °
